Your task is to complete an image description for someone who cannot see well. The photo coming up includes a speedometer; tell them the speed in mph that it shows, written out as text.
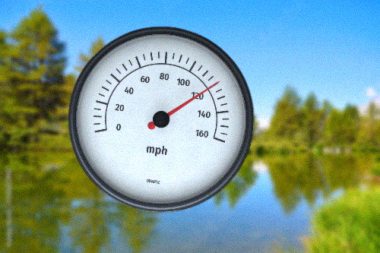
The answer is 120 mph
